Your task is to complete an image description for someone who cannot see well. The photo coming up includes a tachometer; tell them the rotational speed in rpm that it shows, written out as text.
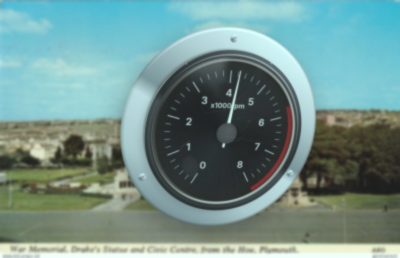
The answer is 4200 rpm
